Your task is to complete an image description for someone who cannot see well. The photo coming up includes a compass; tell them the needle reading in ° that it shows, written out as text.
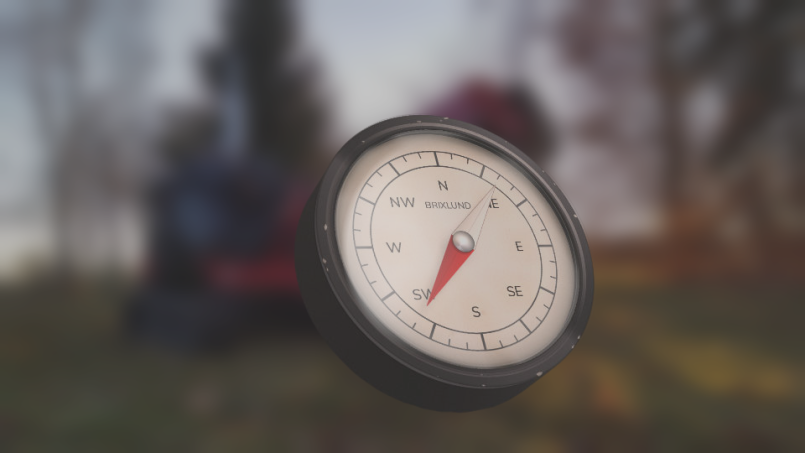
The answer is 220 °
